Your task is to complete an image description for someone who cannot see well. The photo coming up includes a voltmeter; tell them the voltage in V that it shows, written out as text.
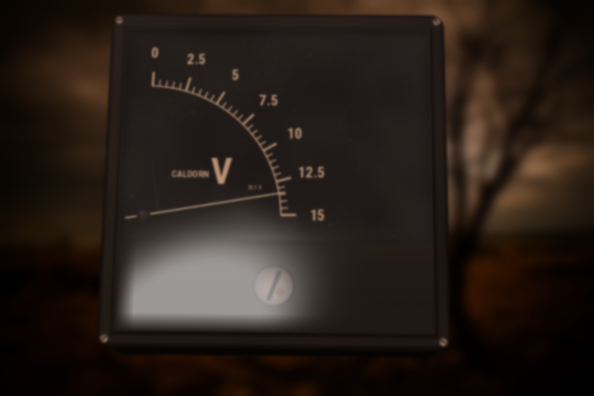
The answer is 13.5 V
